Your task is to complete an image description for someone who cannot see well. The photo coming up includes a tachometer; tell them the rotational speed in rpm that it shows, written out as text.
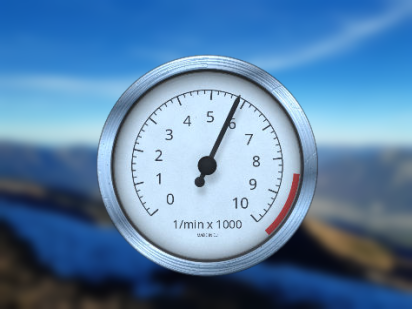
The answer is 5800 rpm
